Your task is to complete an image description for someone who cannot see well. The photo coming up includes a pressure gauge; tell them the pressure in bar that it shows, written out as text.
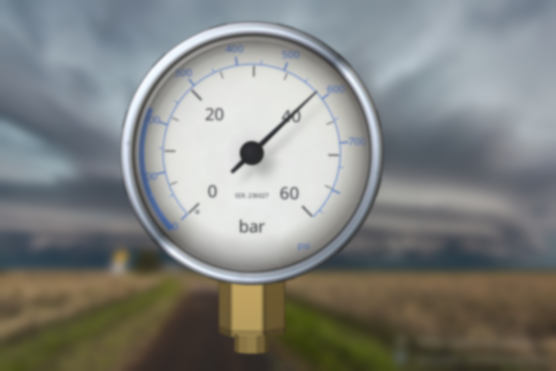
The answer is 40 bar
